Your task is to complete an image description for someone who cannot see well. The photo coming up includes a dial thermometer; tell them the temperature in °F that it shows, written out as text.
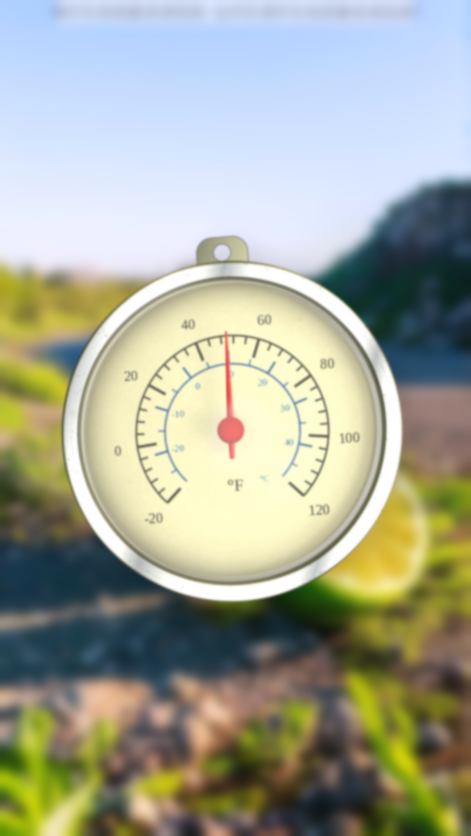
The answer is 50 °F
